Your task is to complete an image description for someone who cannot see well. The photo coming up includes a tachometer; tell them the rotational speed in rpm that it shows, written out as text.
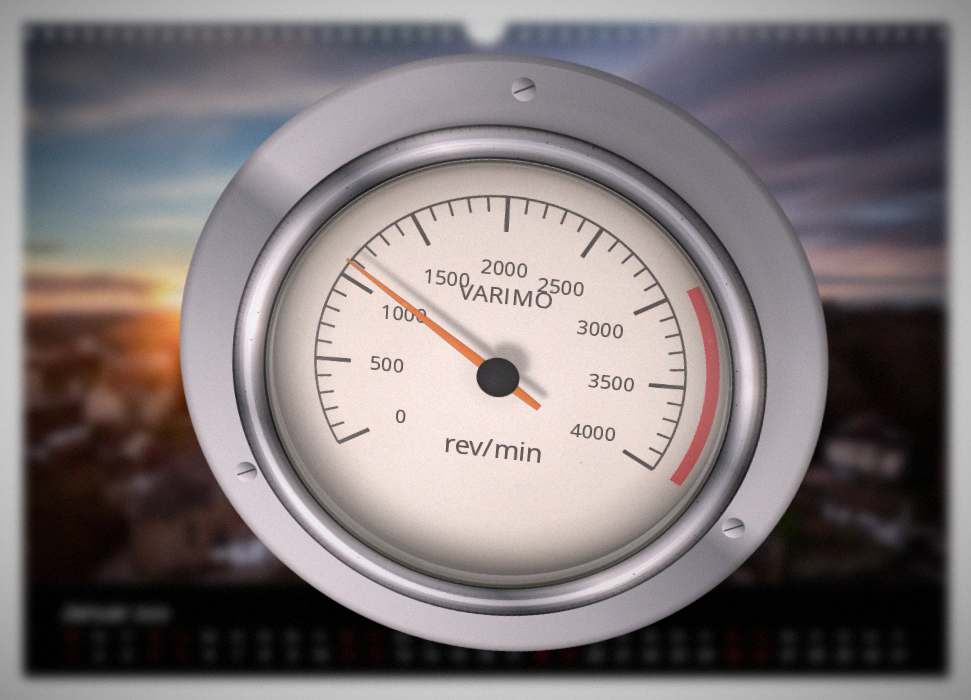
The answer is 1100 rpm
